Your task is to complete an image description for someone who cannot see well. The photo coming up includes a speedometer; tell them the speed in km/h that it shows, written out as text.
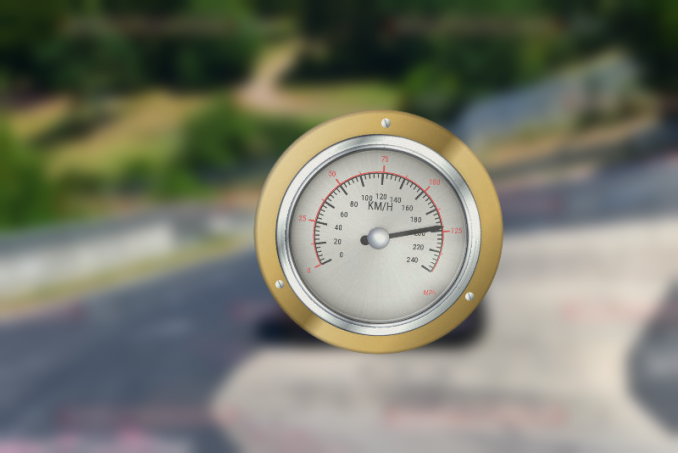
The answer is 196 km/h
